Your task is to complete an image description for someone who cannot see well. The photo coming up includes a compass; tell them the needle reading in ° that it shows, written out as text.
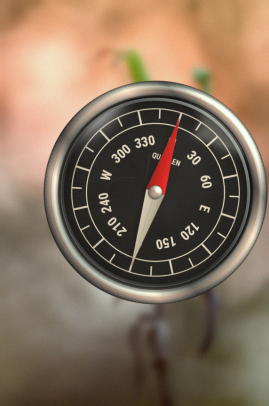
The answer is 0 °
